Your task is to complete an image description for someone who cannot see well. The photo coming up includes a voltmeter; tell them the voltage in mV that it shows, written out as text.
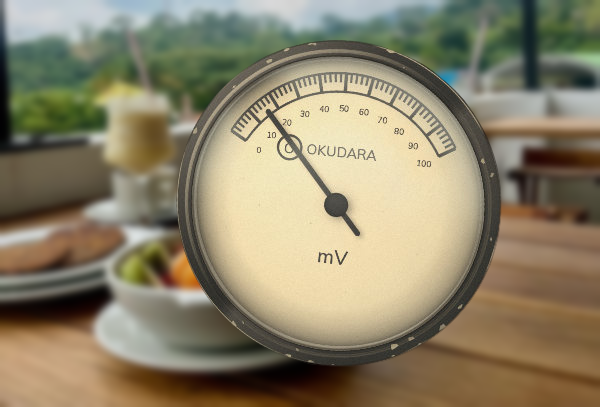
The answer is 16 mV
